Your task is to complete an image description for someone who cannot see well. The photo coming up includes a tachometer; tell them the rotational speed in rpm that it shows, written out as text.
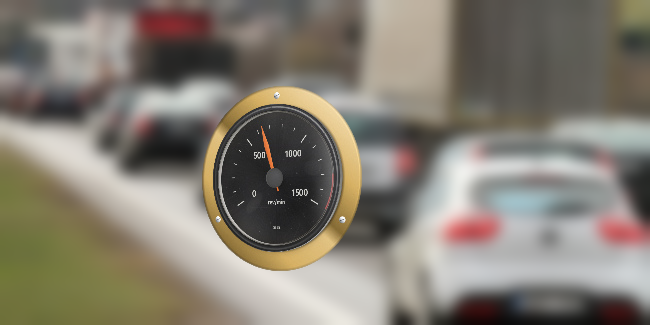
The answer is 650 rpm
